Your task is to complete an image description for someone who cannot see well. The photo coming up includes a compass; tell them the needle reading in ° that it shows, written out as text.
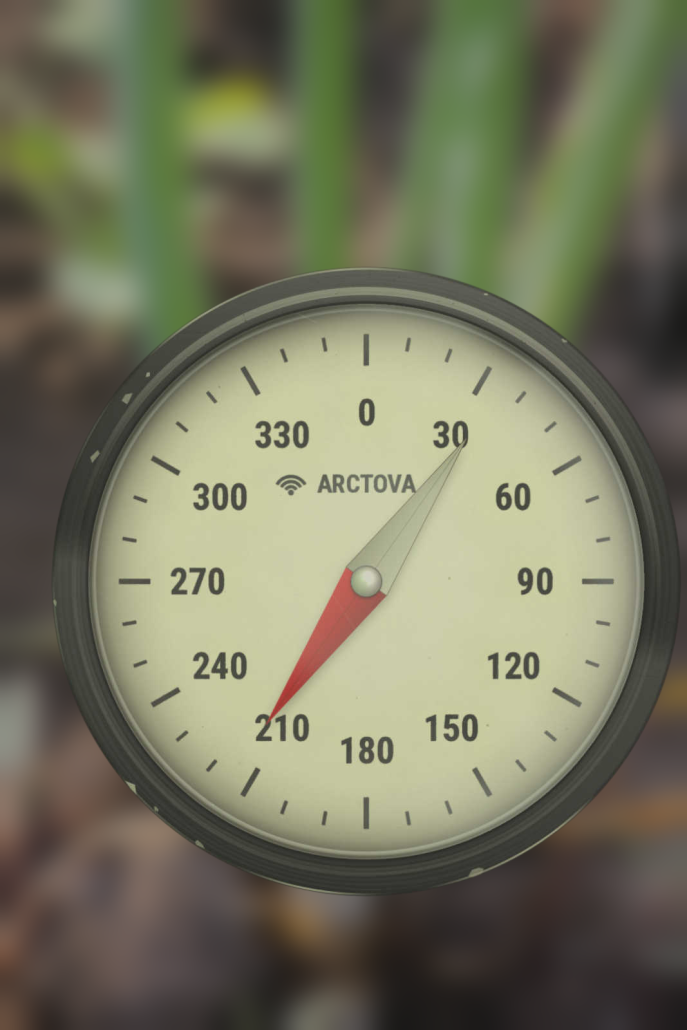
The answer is 215 °
